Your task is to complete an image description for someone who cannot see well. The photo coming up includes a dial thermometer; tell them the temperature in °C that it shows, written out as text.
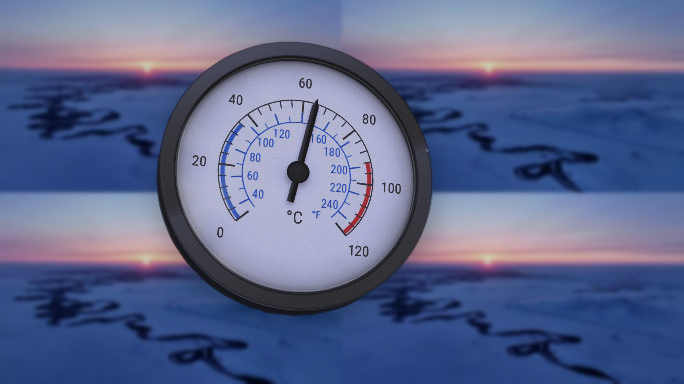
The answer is 64 °C
